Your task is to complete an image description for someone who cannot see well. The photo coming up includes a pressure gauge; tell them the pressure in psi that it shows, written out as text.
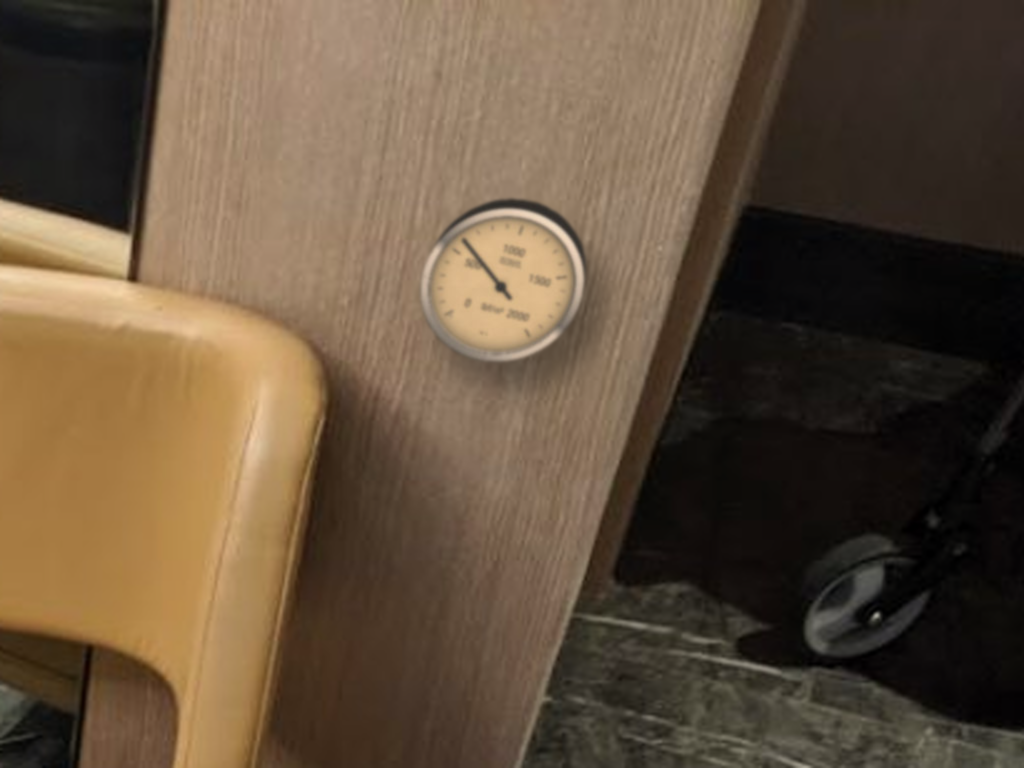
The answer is 600 psi
